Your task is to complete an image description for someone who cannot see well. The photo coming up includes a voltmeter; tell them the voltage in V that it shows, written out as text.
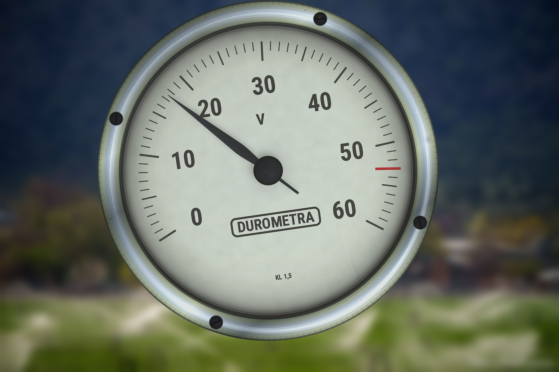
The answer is 17.5 V
